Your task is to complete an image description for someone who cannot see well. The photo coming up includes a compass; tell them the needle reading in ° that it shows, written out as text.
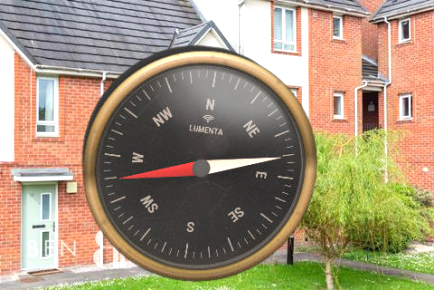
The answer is 255 °
